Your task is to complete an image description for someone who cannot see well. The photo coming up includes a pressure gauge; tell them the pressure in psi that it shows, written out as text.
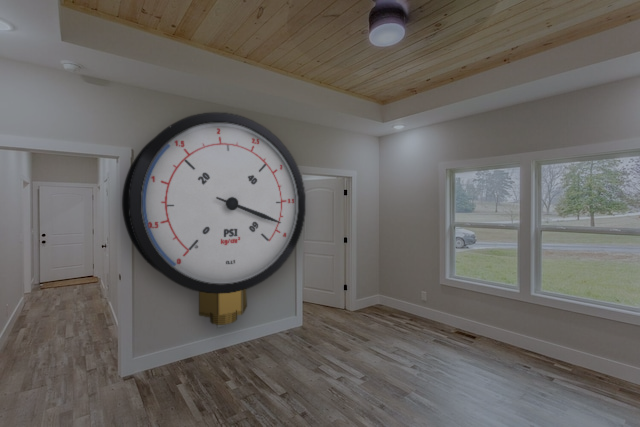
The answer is 55 psi
